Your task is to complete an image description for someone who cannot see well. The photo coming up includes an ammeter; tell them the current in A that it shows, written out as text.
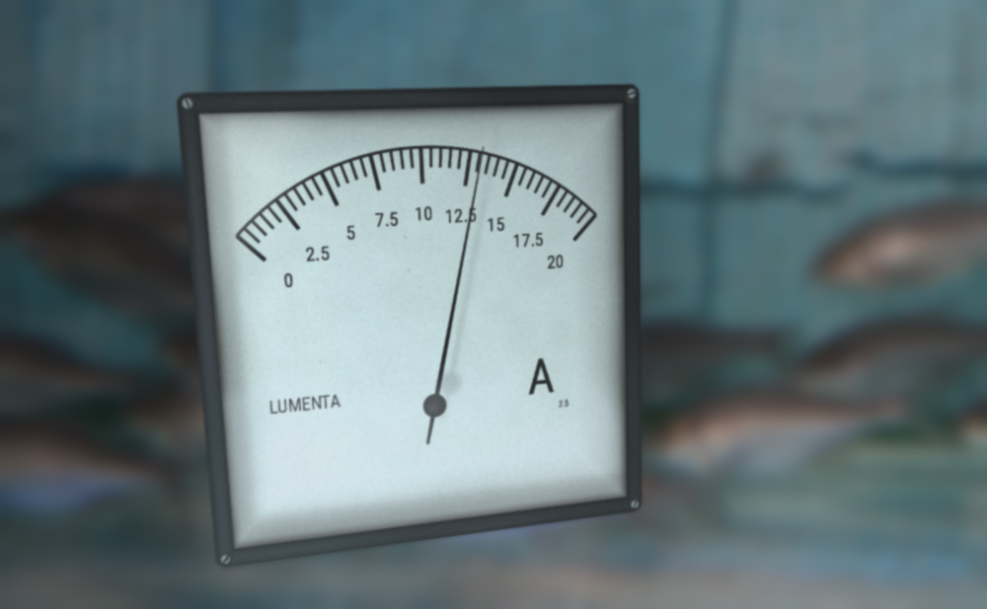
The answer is 13 A
